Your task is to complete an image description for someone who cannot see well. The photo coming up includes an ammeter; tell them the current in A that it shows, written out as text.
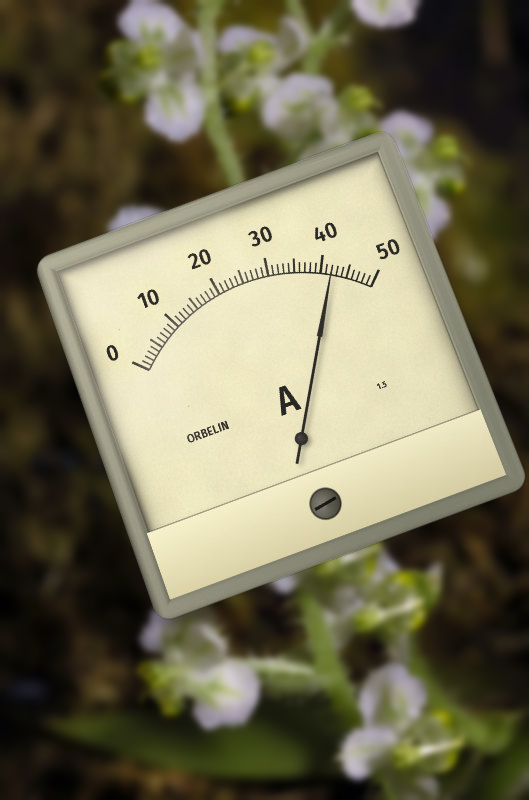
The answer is 42 A
